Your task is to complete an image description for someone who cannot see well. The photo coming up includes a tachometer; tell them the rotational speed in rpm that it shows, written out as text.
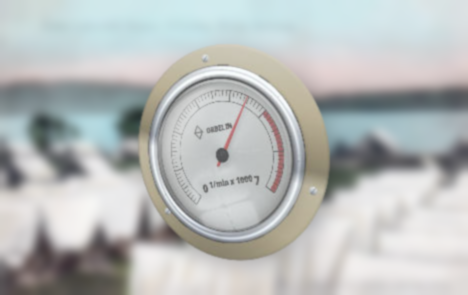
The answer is 4500 rpm
